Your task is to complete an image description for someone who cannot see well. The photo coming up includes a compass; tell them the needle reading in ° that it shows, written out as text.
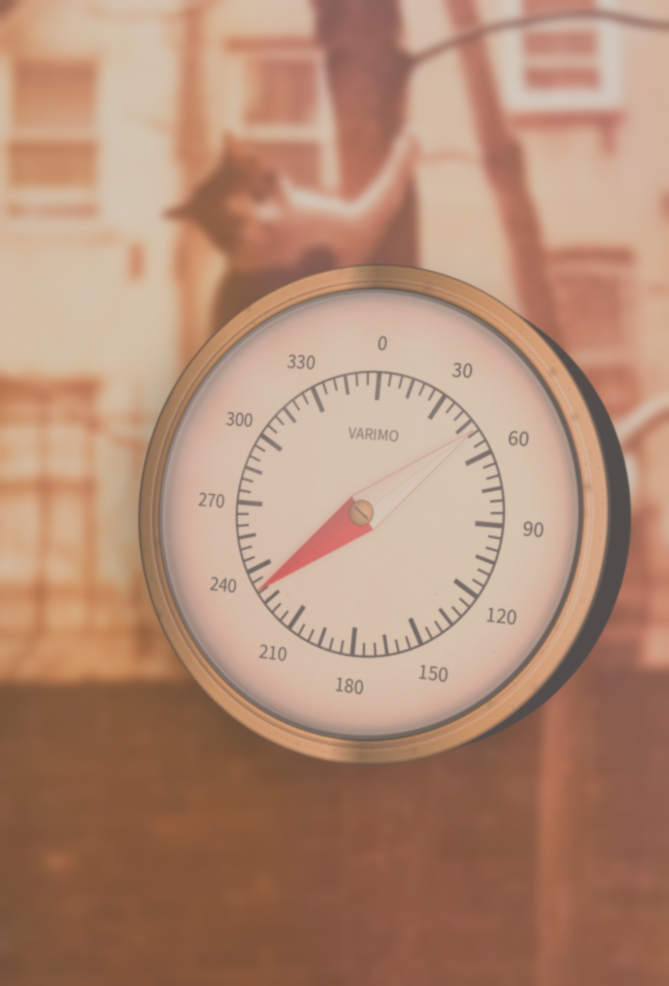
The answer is 230 °
